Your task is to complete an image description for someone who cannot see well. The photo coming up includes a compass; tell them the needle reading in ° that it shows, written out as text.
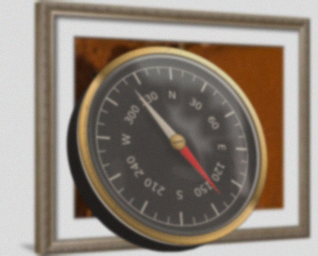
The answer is 140 °
